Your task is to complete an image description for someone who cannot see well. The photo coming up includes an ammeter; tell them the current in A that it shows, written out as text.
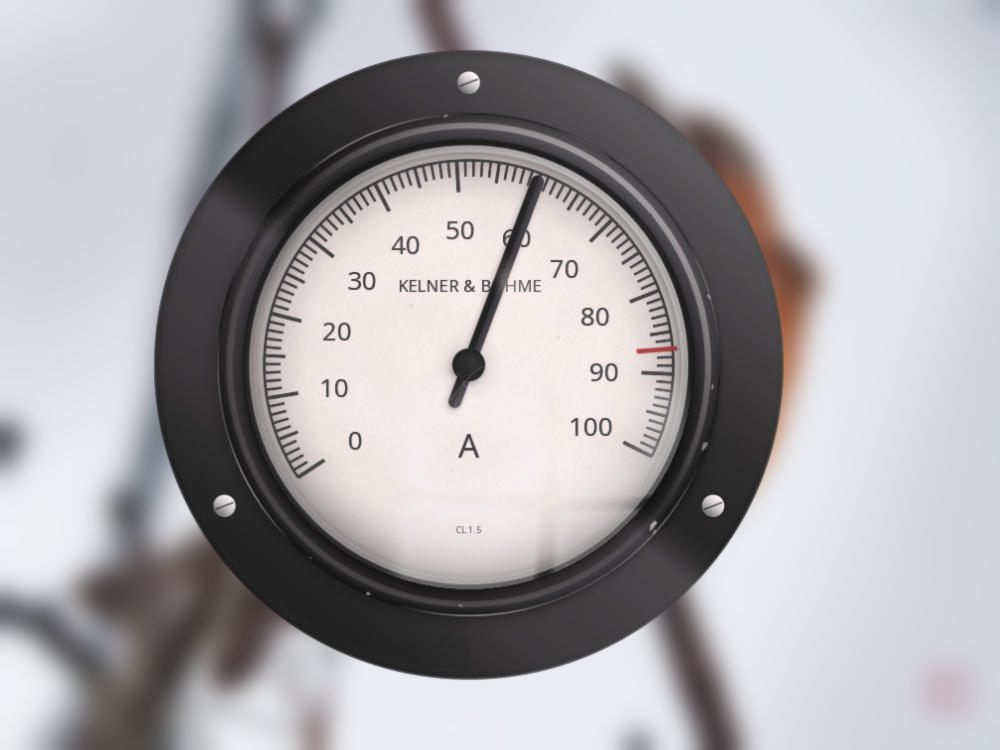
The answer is 60 A
